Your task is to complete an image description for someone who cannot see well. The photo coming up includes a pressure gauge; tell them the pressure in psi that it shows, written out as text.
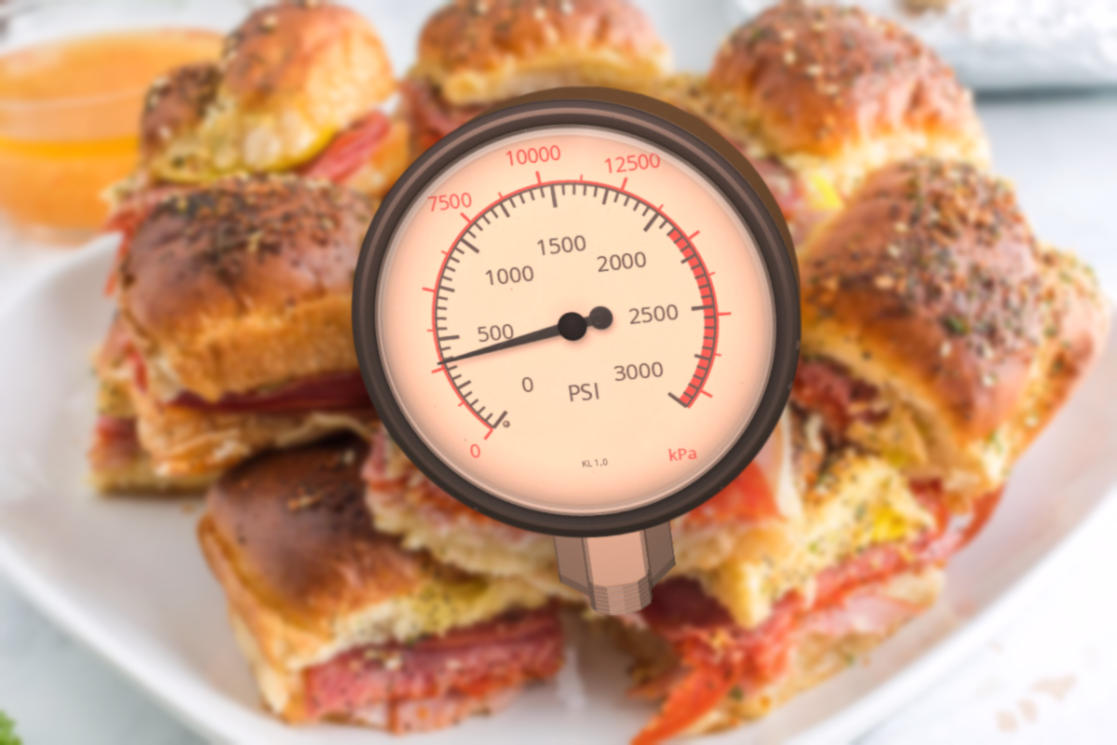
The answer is 400 psi
